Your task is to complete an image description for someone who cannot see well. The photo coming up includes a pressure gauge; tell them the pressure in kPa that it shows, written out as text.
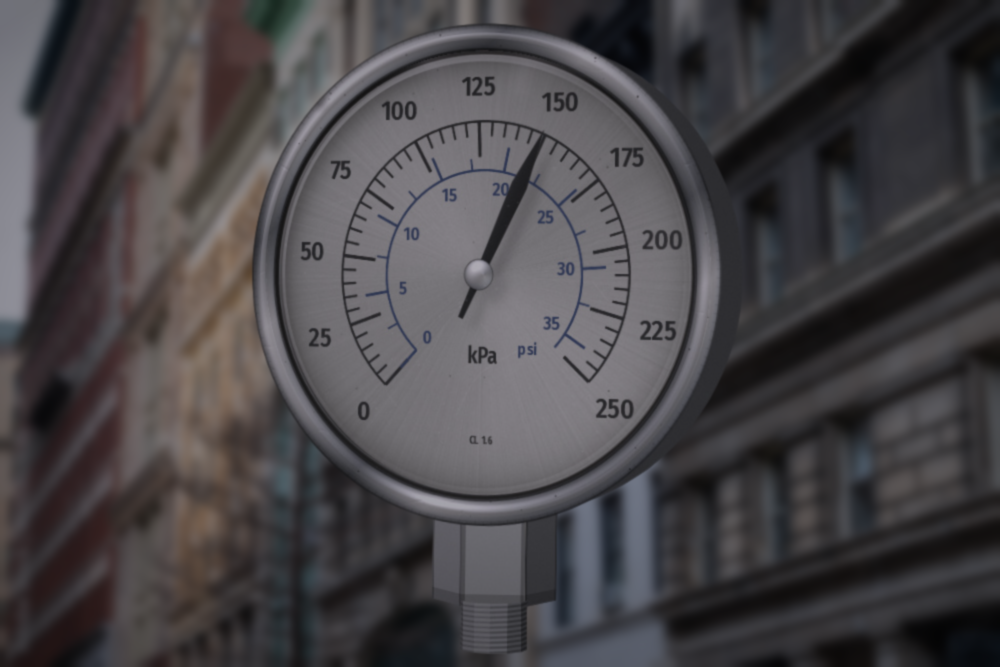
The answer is 150 kPa
